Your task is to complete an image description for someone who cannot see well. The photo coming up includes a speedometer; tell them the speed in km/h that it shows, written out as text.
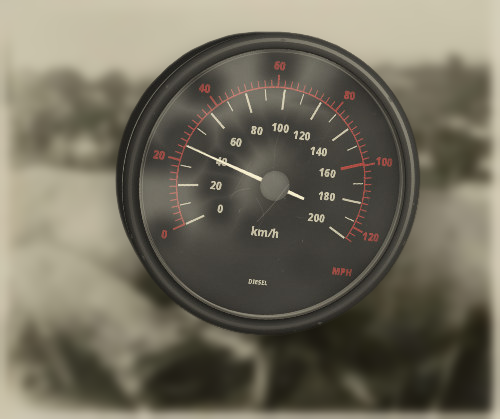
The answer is 40 km/h
